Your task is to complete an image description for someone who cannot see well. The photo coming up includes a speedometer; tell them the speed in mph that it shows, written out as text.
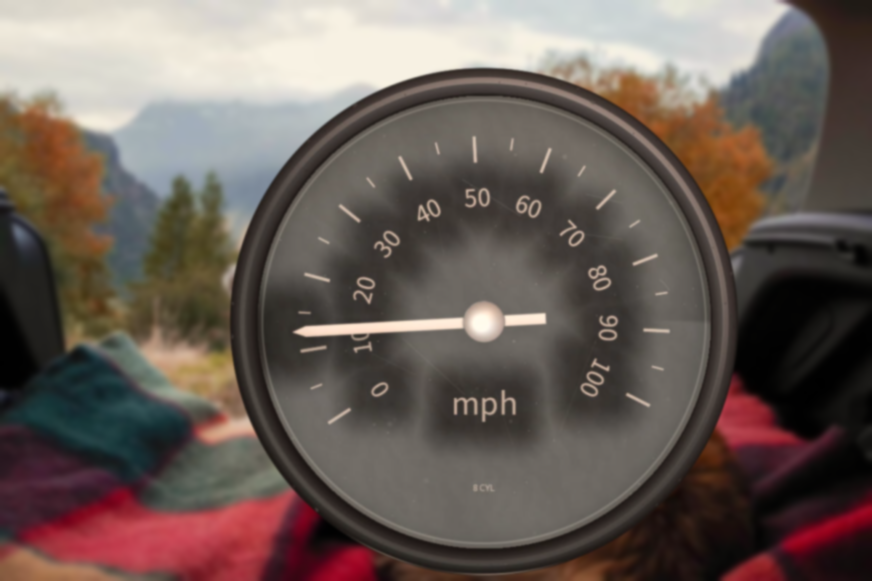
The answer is 12.5 mph
